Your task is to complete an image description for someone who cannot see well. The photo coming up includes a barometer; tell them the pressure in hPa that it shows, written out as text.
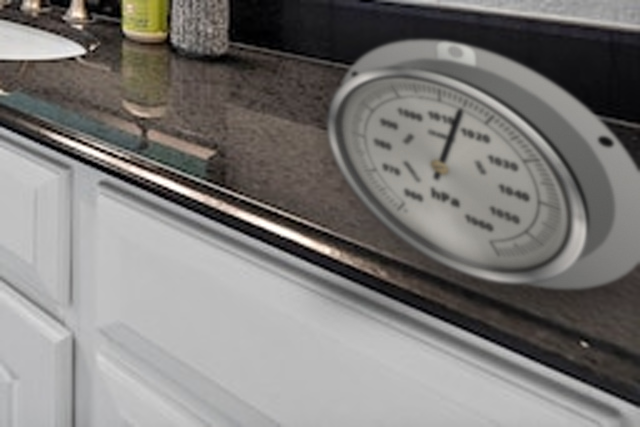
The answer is 1015 hPa
